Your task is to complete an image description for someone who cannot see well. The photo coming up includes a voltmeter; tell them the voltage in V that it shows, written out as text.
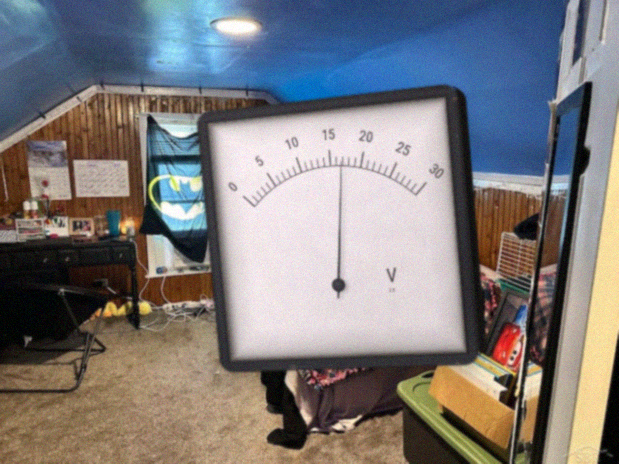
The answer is 17 V
